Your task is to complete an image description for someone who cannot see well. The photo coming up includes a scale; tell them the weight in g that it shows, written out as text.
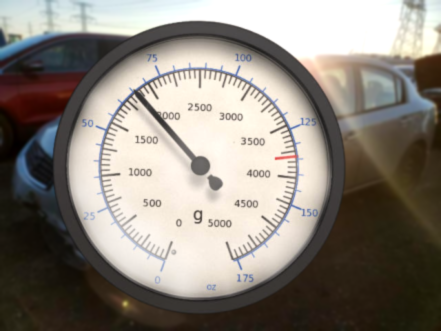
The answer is 1850 g
